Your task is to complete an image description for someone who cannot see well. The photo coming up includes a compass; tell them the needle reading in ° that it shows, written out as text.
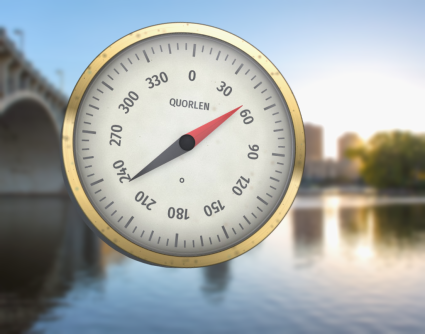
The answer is 50 °
